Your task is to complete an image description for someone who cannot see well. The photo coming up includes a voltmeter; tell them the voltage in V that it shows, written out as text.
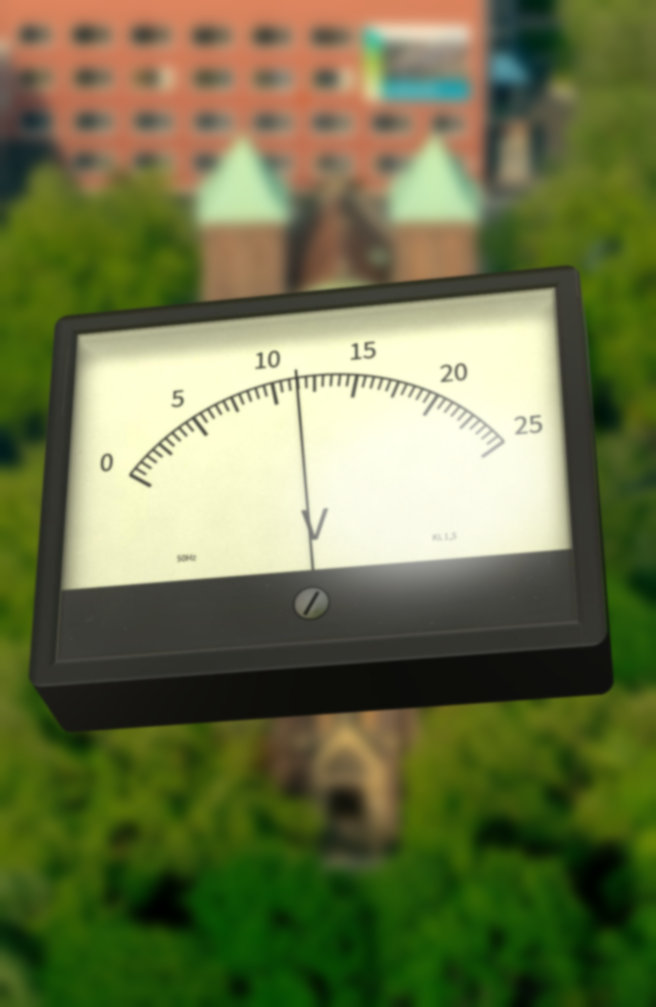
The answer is 11.5 V
